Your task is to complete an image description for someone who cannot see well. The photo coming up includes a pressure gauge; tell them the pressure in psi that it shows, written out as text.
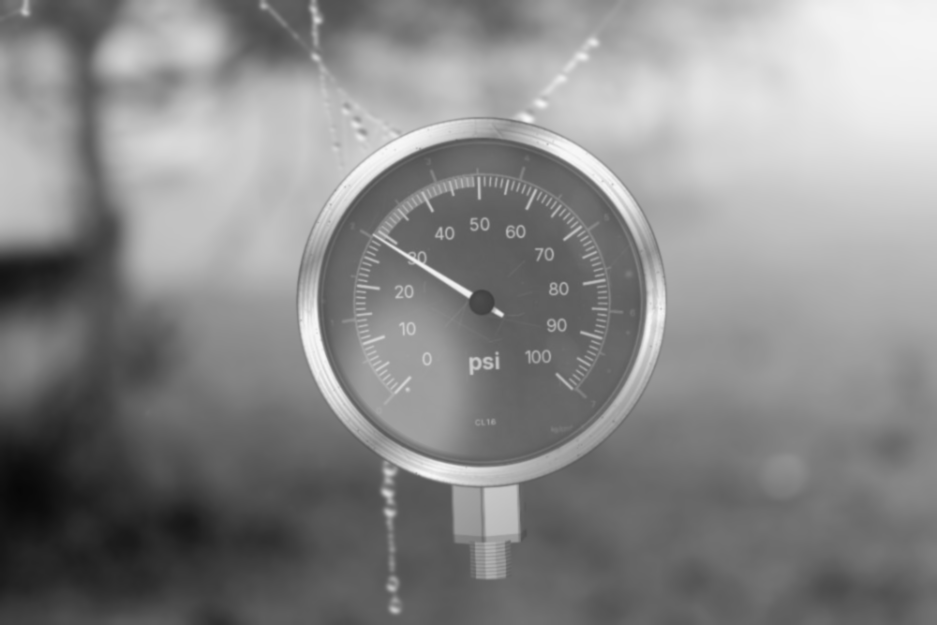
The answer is 29 psi
